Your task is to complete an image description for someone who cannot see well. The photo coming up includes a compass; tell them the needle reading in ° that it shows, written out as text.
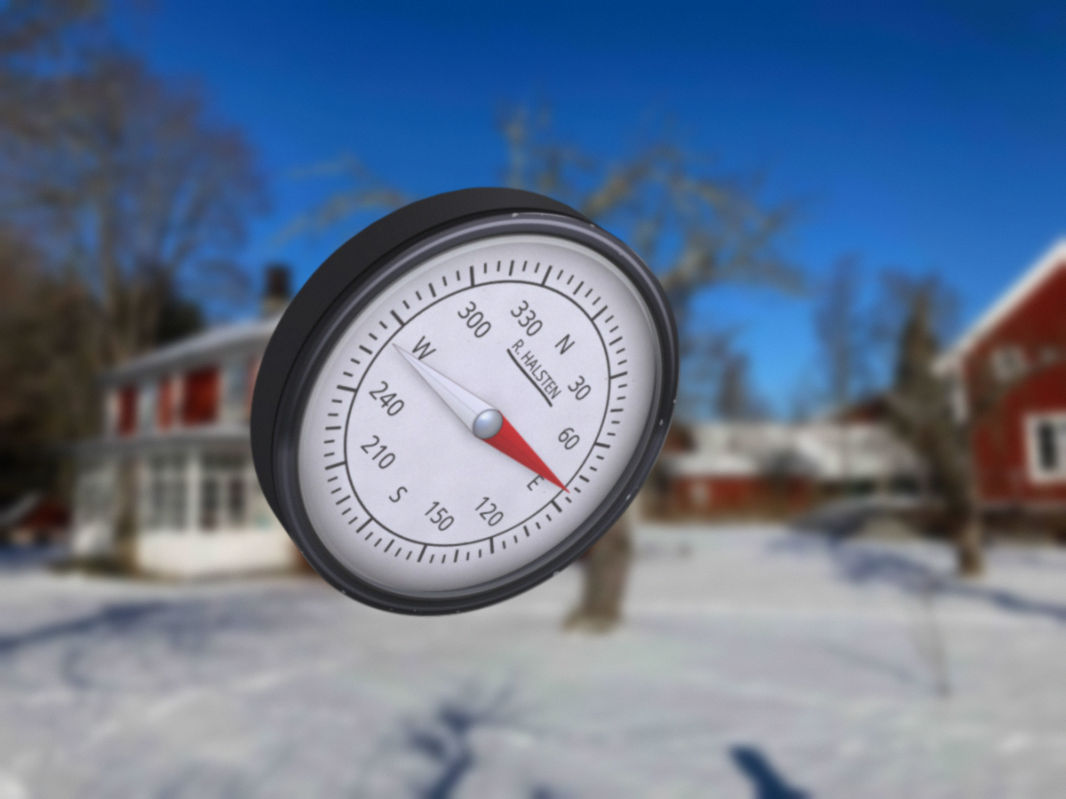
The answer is 82.5 °
